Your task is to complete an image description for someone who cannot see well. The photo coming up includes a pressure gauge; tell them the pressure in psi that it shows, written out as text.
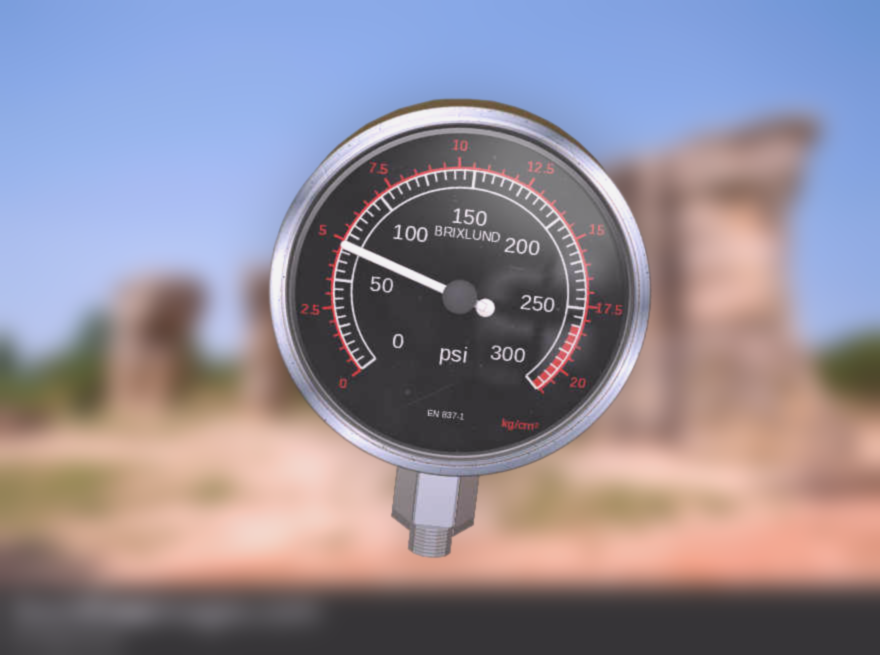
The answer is 70 psi
